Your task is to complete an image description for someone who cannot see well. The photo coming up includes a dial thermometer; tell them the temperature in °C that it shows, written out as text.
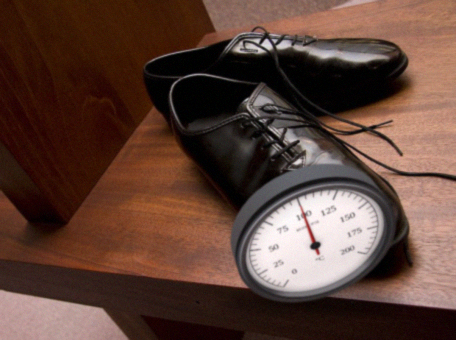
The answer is 100 °C
